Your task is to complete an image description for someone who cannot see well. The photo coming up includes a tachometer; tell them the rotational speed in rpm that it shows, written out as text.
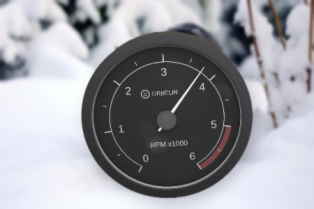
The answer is 3750 rpm
